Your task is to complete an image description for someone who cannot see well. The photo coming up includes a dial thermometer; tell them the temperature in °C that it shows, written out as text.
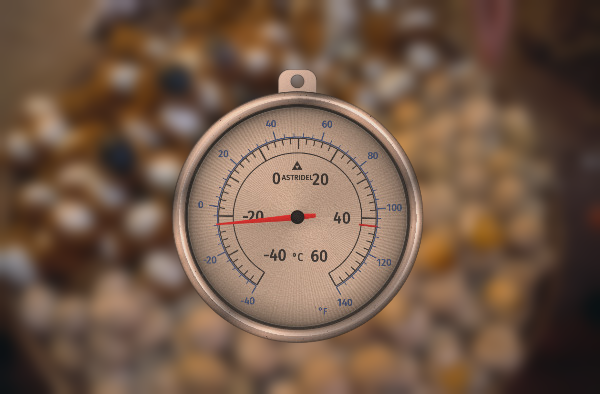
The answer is -22 °C
